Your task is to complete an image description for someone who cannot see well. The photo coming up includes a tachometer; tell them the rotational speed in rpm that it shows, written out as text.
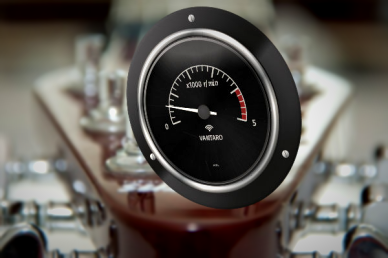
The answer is 600 rpm
